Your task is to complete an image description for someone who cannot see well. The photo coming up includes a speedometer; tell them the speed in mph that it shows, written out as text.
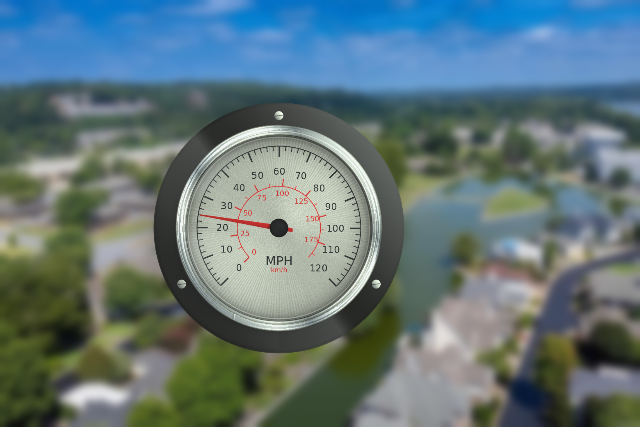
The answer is 24 mph
